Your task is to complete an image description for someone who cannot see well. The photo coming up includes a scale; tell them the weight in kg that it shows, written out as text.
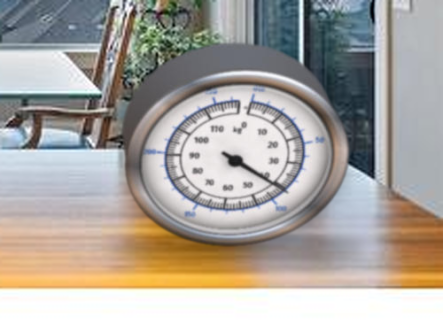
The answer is 40 kg
